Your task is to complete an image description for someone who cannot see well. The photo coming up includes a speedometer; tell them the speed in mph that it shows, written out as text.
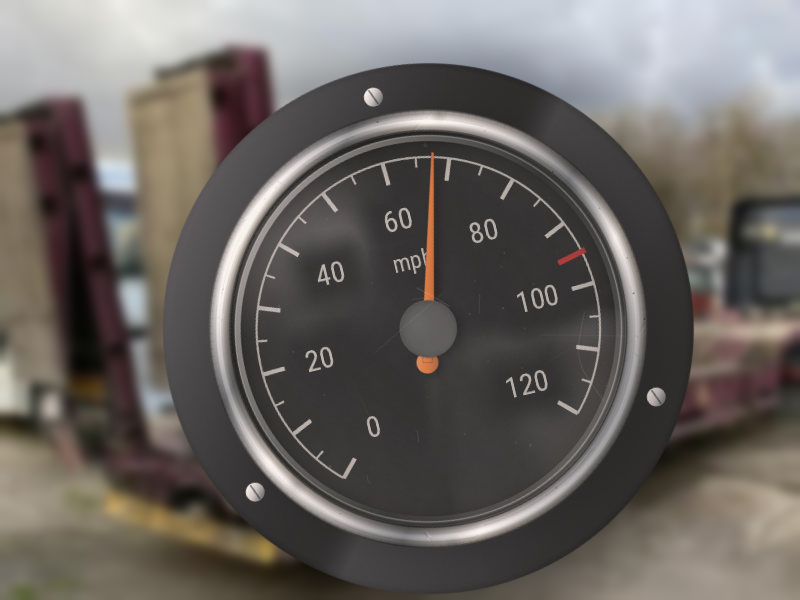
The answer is 67.5 mph
